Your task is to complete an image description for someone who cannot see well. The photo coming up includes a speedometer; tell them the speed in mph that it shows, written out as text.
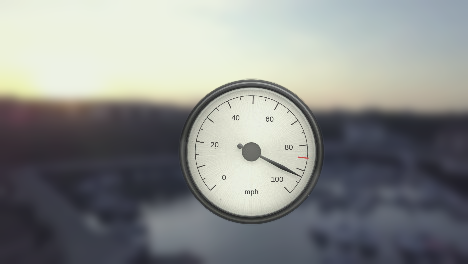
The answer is 92.5 mph
